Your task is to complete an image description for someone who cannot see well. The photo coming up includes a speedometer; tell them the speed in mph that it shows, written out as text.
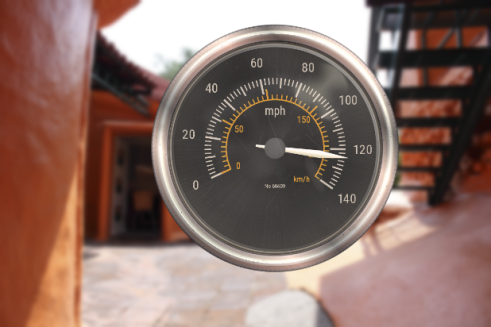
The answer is 124 mph
